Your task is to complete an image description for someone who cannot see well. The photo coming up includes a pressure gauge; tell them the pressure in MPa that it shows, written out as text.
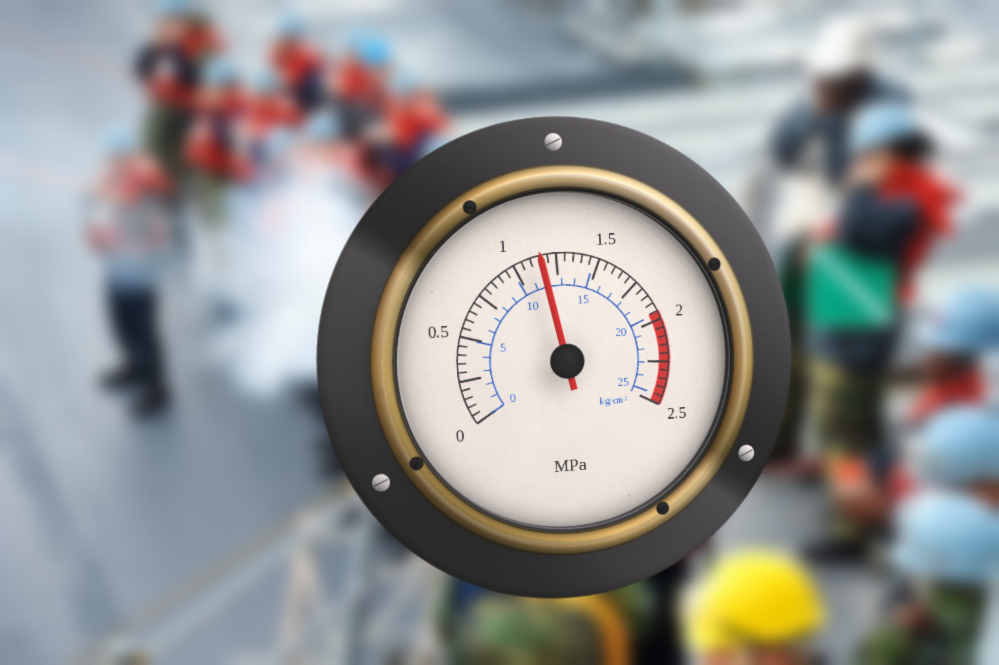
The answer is 1.15 MPa
